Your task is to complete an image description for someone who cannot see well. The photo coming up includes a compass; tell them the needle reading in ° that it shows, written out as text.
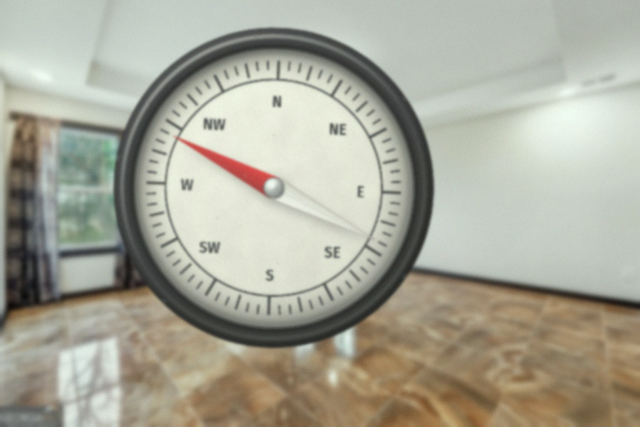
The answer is 295 °
